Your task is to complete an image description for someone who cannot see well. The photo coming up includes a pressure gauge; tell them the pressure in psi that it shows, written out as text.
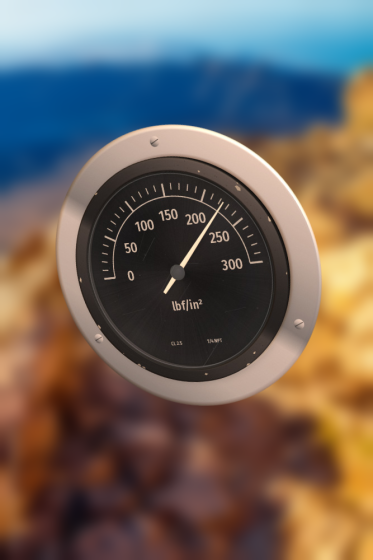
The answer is 225 psi
